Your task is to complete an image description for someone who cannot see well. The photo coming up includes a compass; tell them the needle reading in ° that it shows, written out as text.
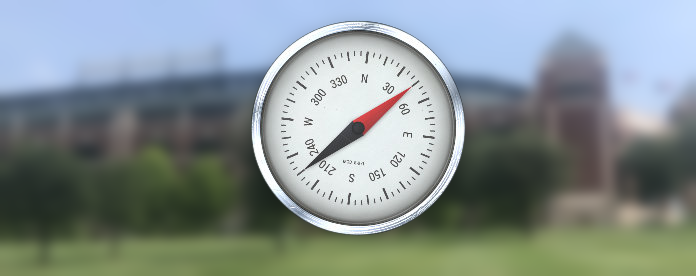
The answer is 45 °
